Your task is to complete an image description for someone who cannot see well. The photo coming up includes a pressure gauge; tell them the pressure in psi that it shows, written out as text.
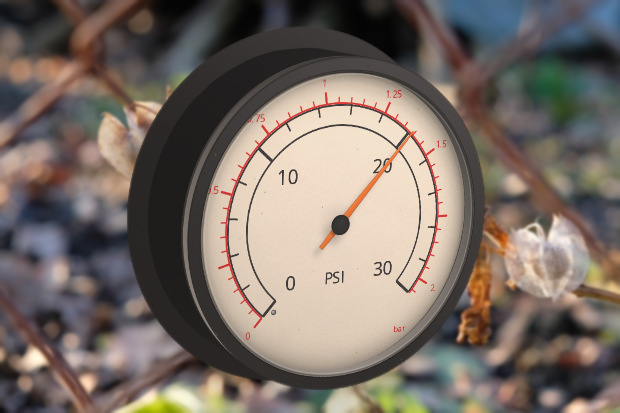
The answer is 20 psi
